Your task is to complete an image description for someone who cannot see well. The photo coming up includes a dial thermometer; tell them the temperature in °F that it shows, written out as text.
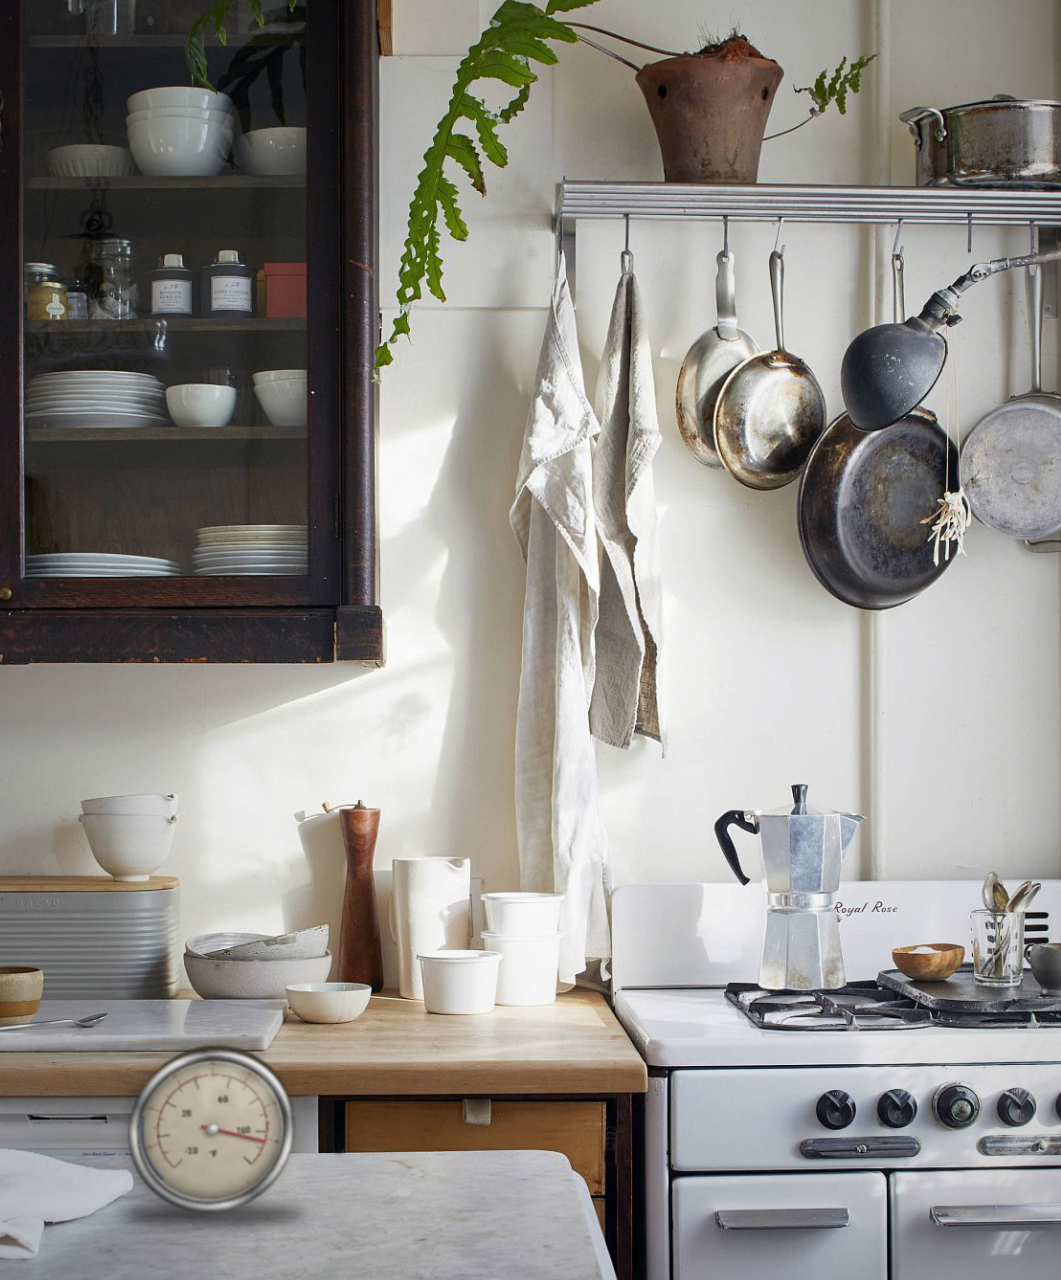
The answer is 105 °F
